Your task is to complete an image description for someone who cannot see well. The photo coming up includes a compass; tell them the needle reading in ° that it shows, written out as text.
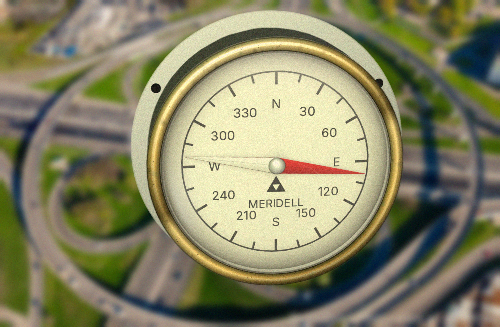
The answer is 97.5 °
